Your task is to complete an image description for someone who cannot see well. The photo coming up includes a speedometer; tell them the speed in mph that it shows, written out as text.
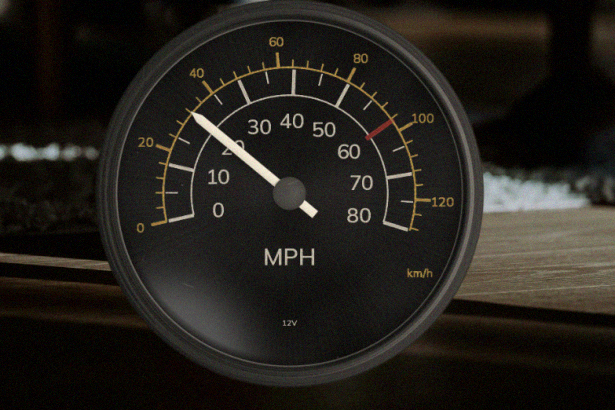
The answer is 20 mph
